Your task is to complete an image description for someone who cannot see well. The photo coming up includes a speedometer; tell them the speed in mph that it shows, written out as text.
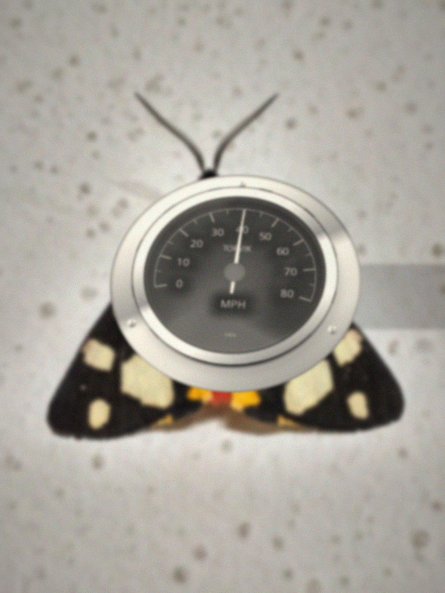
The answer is 40 mph
